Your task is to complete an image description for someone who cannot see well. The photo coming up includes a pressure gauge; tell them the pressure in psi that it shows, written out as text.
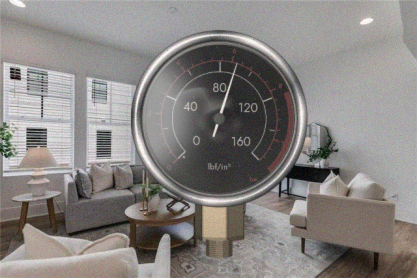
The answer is 90 psi
